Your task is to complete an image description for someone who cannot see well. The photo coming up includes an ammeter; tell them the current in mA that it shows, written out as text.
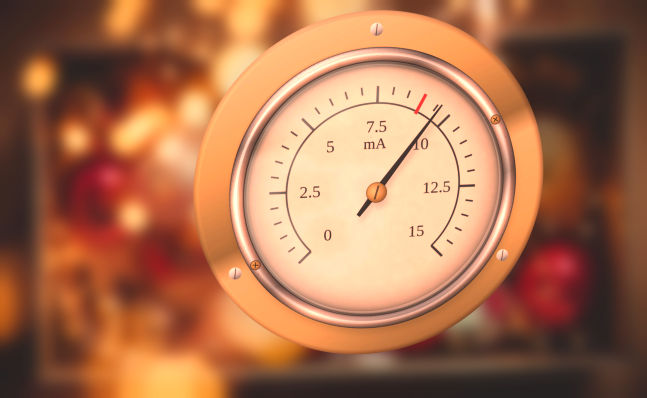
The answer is 9.5 mA
